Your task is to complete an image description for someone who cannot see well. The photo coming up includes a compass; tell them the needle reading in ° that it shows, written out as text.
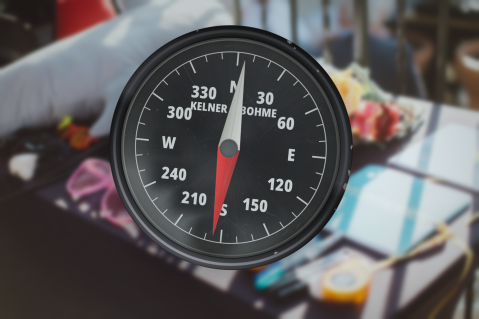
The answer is 185 °
